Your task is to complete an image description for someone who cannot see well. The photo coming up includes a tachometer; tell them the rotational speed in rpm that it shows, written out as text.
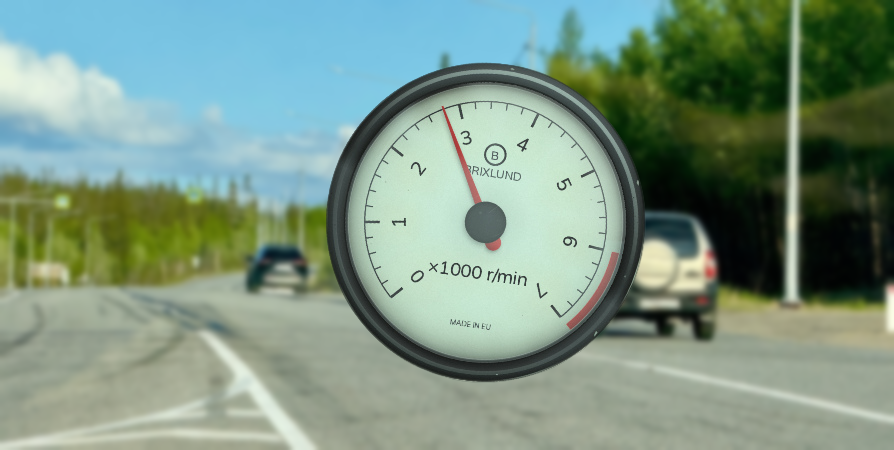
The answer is 2800 rpm
